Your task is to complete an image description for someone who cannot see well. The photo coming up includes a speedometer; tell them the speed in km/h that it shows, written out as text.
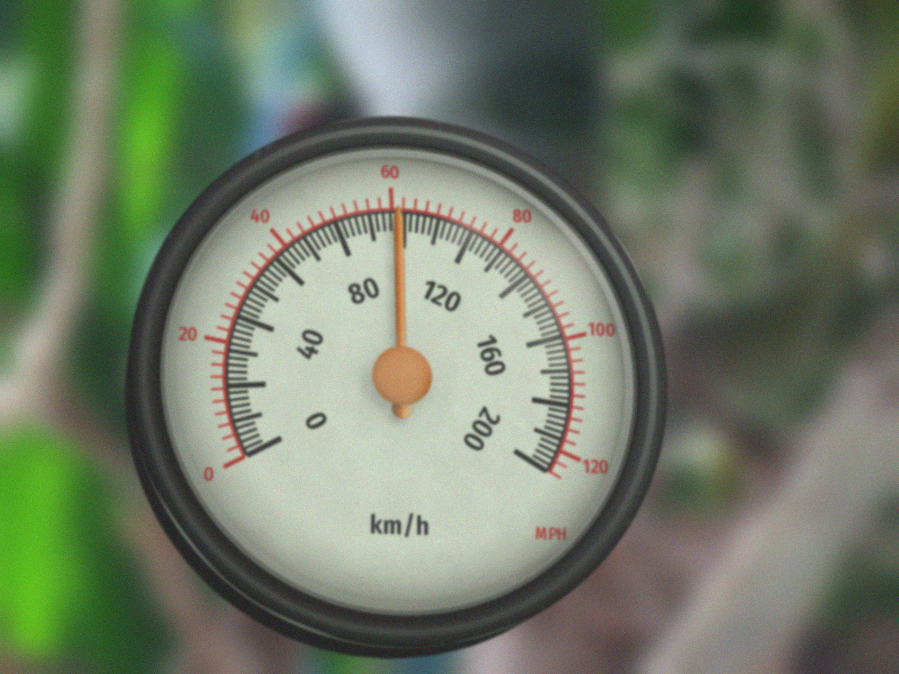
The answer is 98 km/h
